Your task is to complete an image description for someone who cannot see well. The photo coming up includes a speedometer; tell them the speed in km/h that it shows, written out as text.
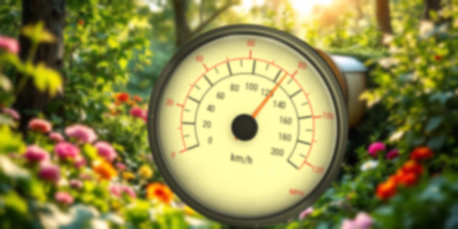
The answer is 125 km/h
